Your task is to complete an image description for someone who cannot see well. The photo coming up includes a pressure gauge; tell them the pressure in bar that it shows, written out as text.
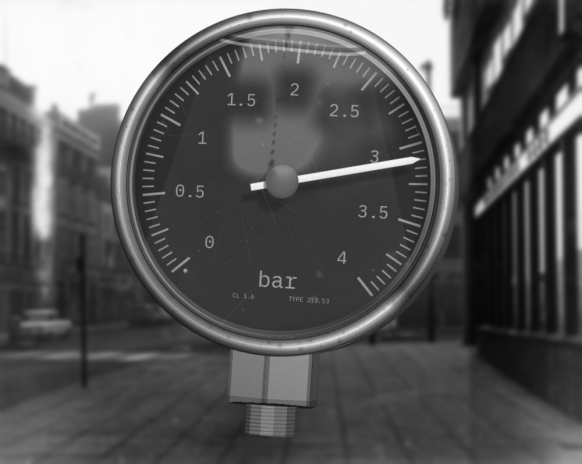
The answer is 3.1 bar
